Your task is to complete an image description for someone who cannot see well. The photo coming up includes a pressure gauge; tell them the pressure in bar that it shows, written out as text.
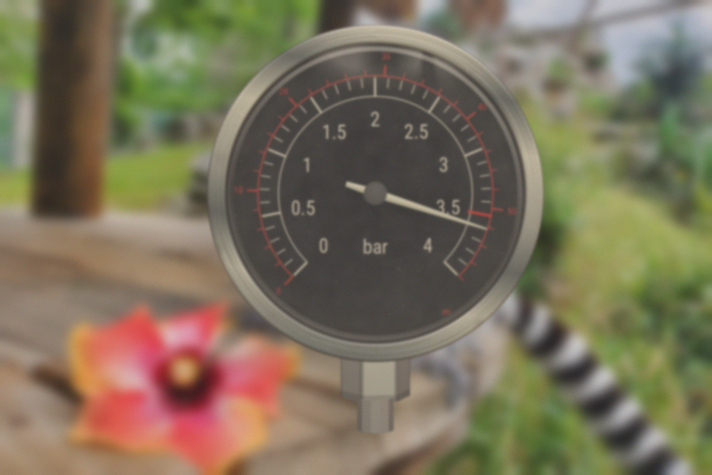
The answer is 3.6 bar
